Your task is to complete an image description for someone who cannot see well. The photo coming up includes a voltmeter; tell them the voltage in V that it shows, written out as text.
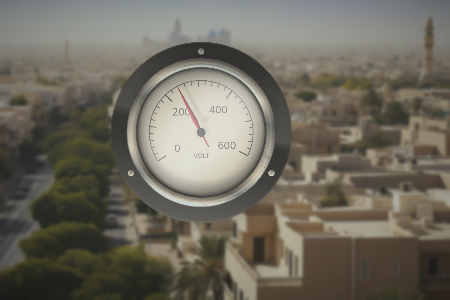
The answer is 240 V
